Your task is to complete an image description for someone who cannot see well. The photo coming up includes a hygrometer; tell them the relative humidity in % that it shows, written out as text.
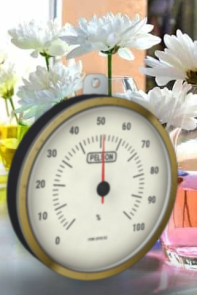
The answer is 50 %
